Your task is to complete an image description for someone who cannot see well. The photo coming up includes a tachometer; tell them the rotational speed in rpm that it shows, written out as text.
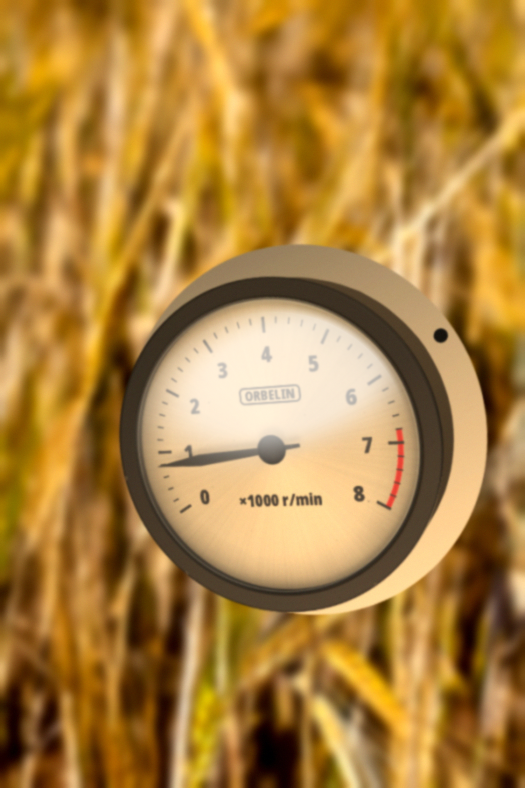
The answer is 800 rpm
